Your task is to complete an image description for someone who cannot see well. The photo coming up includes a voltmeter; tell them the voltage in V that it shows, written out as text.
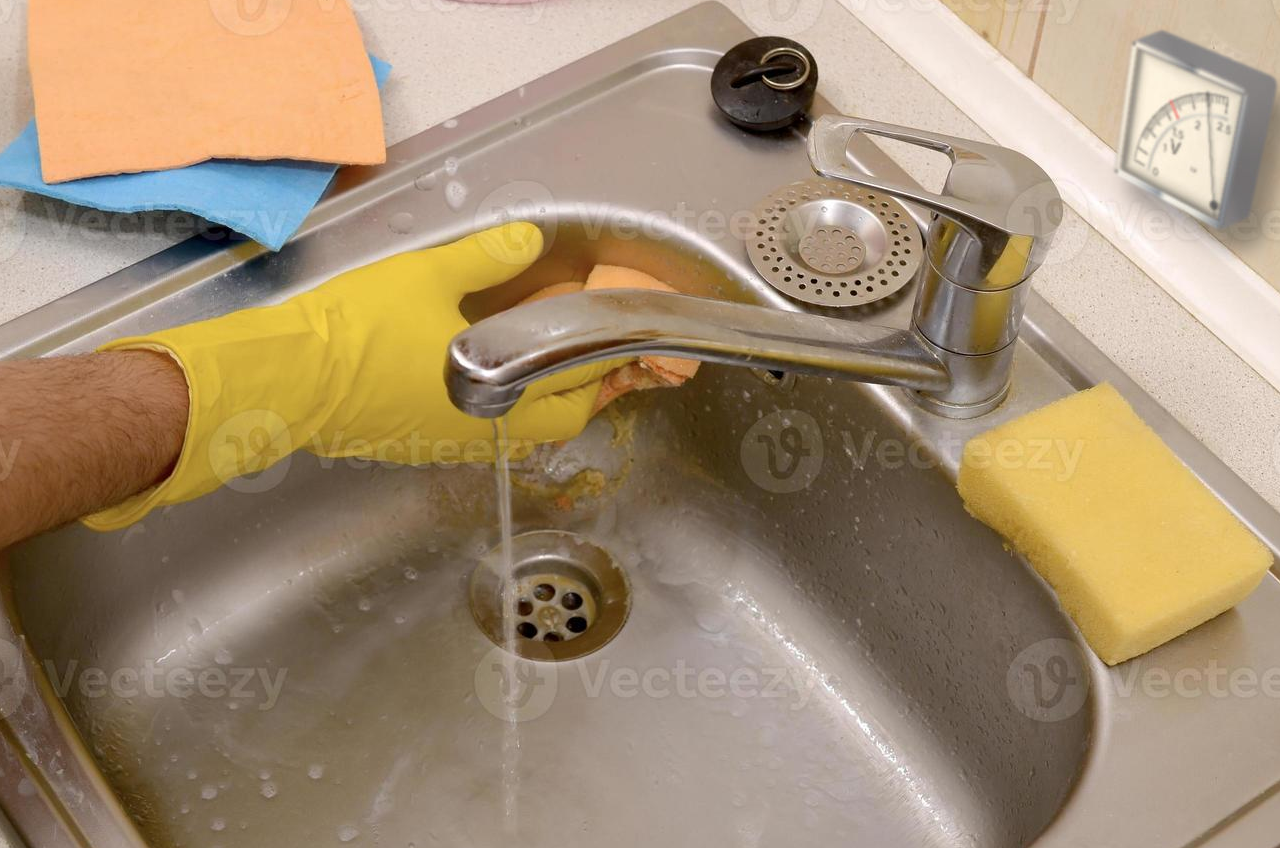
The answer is 2.25 V
